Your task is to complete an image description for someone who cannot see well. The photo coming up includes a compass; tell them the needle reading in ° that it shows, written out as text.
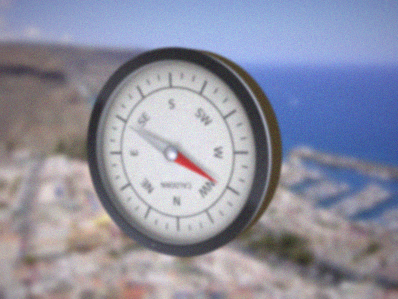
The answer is 300 °
